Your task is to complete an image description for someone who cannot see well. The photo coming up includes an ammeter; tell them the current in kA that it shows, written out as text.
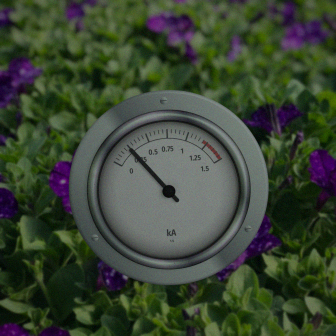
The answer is 0.25 kA
